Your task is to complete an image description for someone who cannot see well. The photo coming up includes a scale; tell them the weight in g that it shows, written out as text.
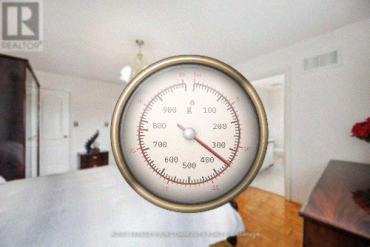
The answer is 350 g
